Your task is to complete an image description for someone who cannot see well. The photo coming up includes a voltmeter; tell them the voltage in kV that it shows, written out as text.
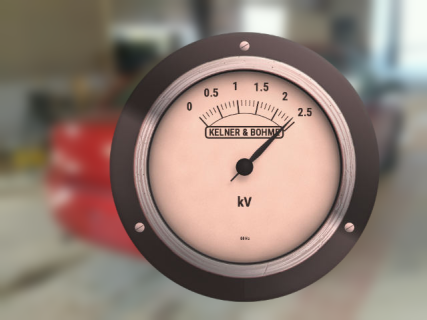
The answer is 2.4 kV
